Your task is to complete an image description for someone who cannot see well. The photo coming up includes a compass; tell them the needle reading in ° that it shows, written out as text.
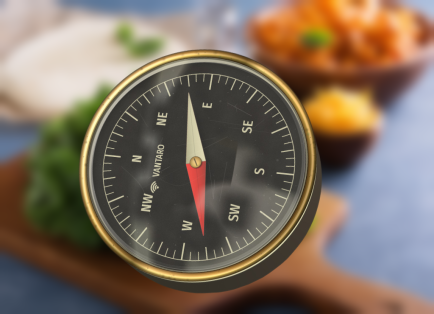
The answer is 255 °
